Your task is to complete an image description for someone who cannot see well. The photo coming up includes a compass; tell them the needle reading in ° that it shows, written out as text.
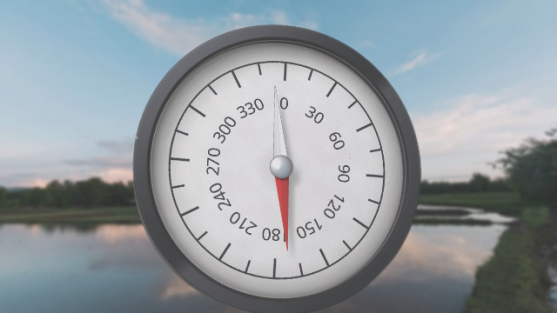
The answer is 172.5 °
